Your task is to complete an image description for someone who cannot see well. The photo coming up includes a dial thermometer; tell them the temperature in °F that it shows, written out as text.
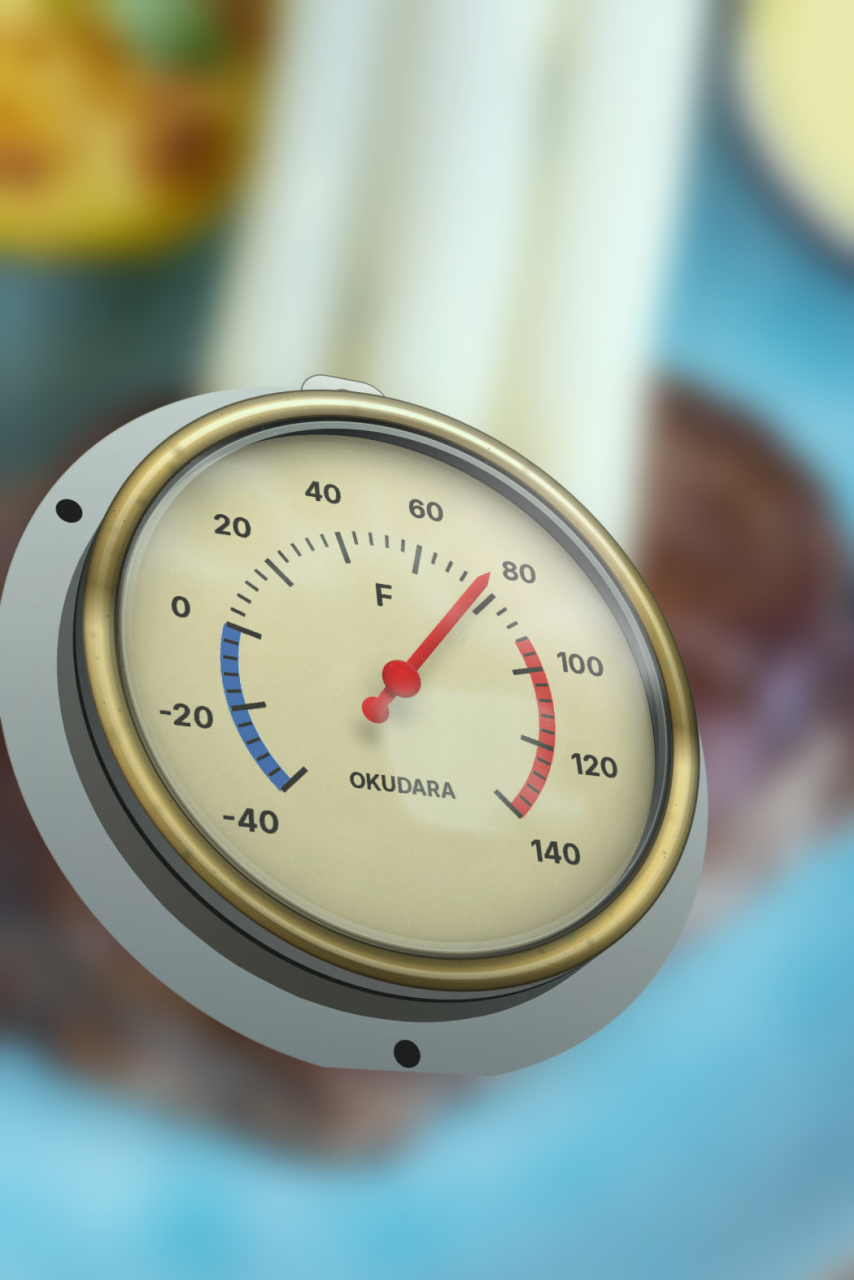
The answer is 76 °F
